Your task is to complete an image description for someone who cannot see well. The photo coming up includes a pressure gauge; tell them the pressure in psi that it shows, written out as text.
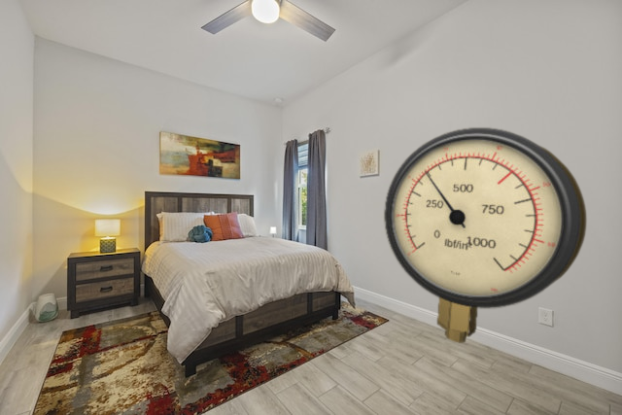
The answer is 350 psi
